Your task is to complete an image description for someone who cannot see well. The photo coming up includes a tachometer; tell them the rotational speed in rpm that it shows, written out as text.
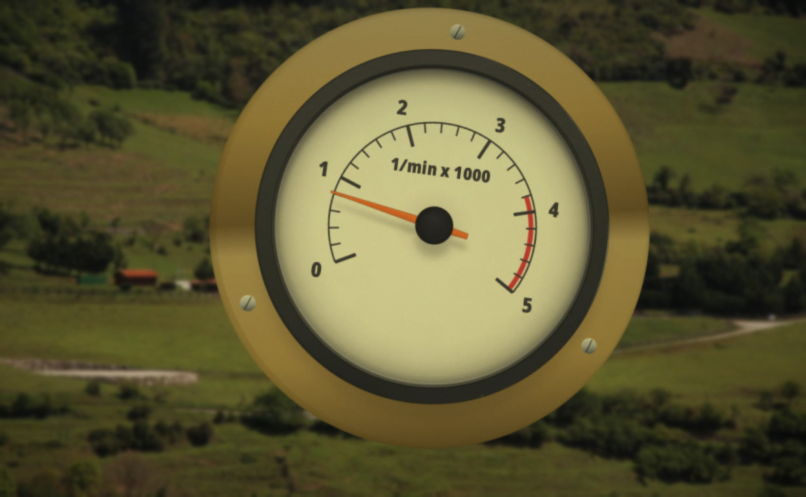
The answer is 800 rpm
